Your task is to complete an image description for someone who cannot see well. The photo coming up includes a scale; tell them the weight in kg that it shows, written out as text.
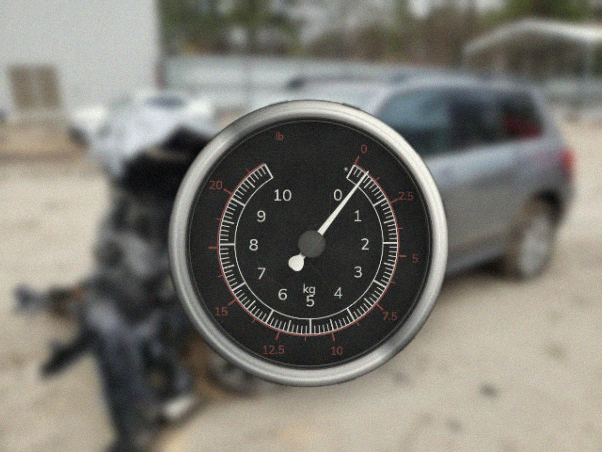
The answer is 0.3 kg
